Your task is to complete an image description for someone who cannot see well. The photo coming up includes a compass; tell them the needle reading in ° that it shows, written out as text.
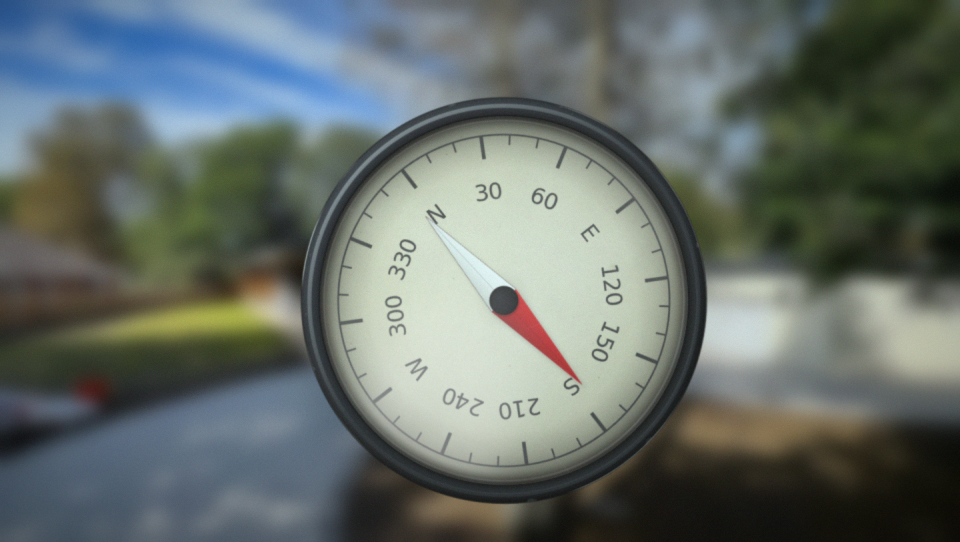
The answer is 175 °
